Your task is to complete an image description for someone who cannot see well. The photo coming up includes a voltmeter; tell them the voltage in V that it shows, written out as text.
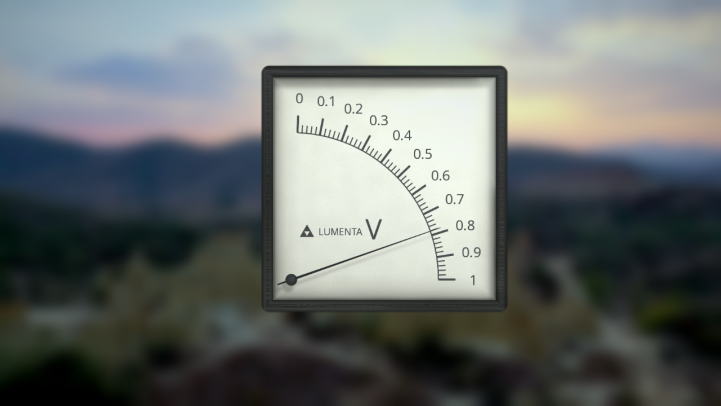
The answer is 0.78 V
